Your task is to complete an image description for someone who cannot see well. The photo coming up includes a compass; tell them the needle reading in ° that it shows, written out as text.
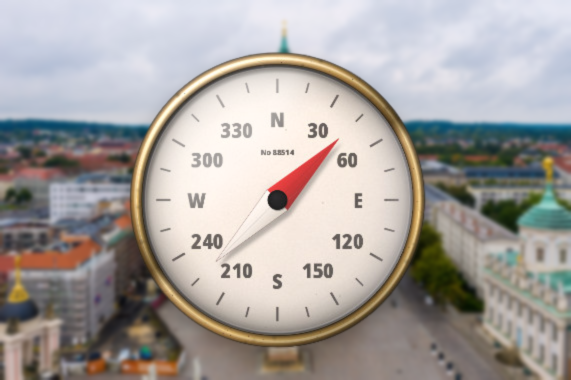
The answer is 45 °
